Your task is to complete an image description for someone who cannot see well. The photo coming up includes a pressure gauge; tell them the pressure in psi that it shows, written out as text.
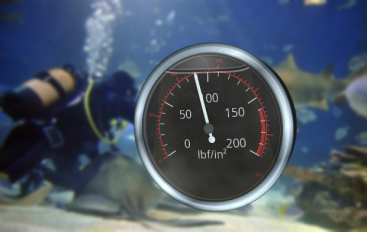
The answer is 90 psi
